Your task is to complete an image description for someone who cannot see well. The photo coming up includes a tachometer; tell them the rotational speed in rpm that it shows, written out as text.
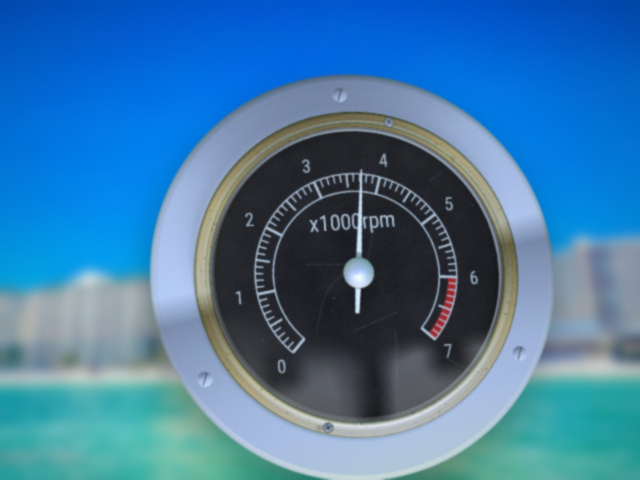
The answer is 3700 rpm
